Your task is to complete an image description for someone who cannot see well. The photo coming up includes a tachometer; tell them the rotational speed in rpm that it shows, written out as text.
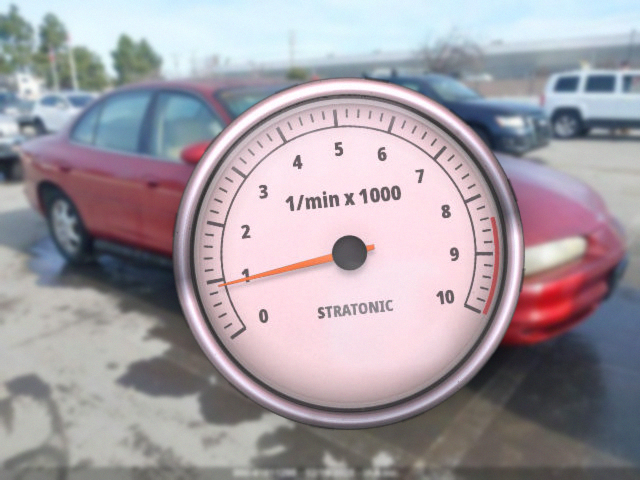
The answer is 900 rpm
